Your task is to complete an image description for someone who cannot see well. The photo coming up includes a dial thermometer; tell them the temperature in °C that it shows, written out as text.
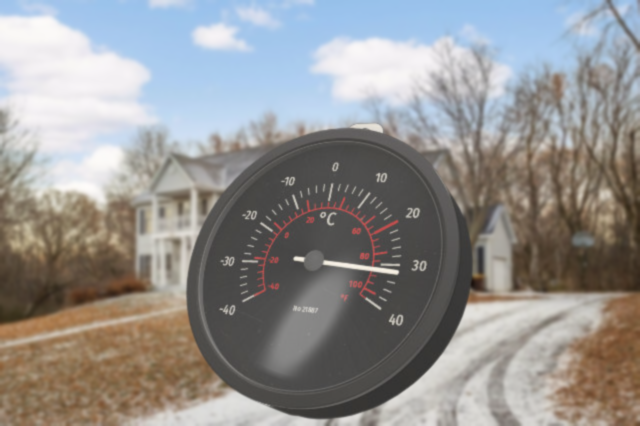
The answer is 32 °C
